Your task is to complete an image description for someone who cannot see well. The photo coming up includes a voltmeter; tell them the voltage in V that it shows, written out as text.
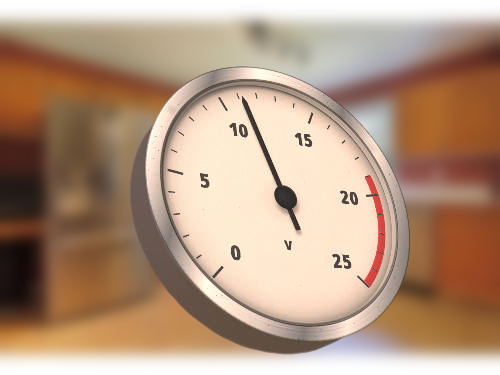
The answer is 11 V
